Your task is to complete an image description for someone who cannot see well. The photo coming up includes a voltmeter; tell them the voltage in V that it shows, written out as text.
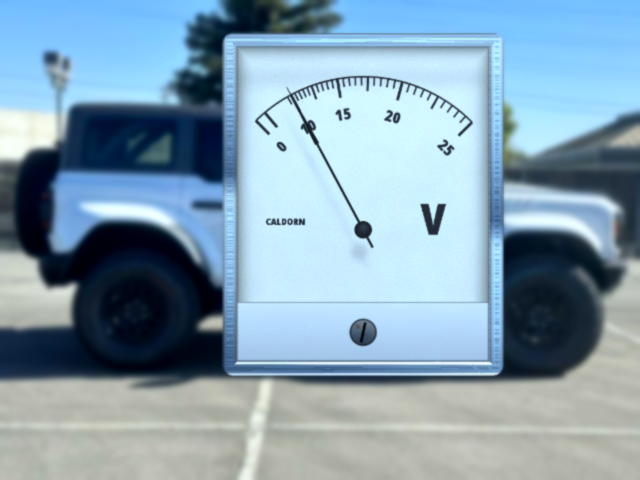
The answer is 10 V
